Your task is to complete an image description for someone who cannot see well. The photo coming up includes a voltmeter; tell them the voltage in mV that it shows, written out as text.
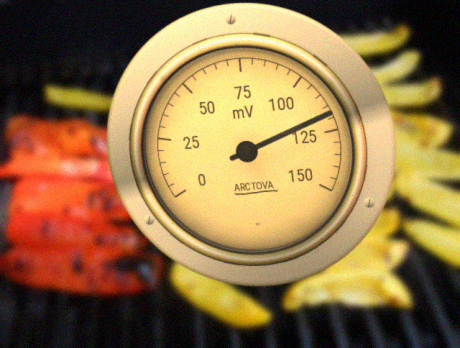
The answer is 117.5 mV
